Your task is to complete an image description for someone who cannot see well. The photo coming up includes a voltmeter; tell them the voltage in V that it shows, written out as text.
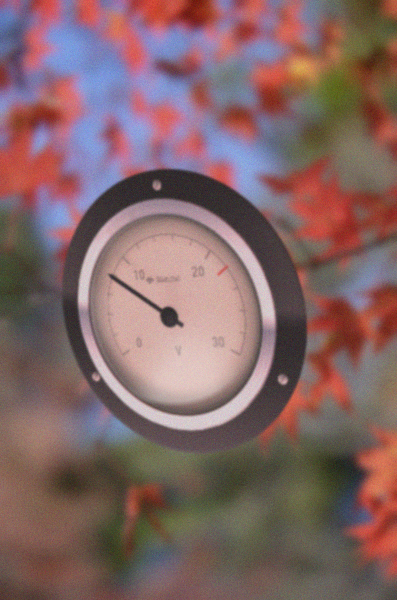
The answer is 8 V
